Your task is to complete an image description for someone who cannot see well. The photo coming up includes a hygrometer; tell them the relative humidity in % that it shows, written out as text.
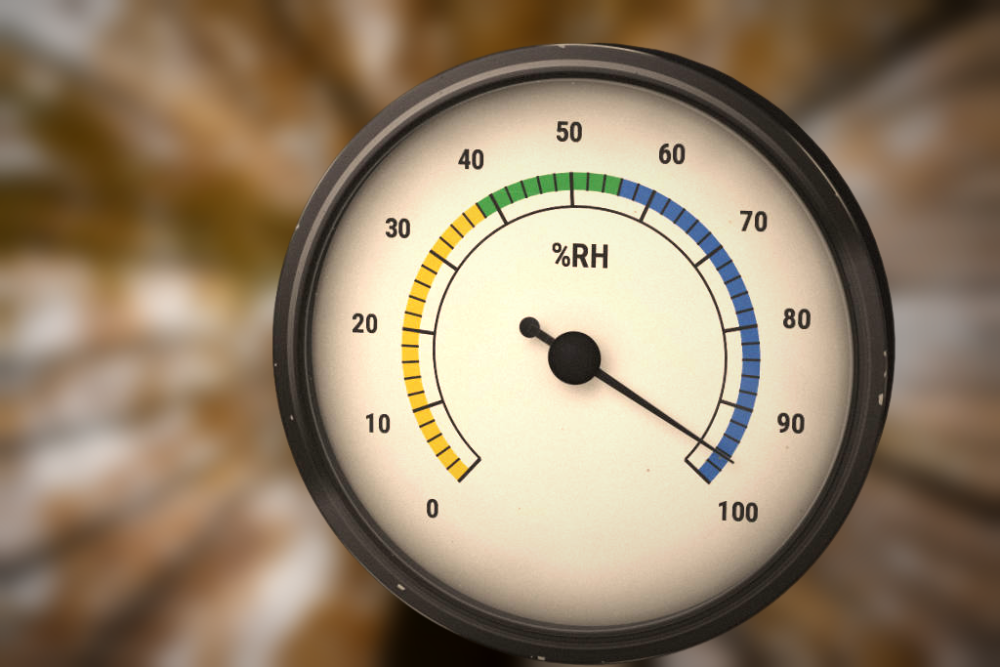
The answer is 96 %
